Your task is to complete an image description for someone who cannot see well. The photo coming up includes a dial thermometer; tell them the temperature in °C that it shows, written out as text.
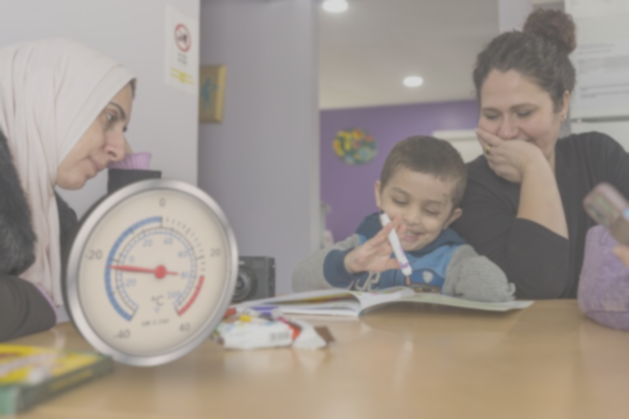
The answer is -22 °C
